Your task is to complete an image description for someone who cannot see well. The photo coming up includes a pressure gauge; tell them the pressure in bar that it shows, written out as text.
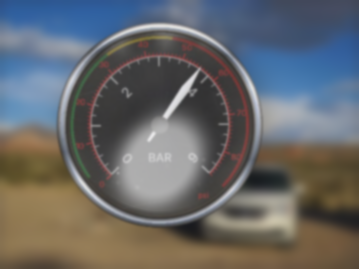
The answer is 3.8 bar
